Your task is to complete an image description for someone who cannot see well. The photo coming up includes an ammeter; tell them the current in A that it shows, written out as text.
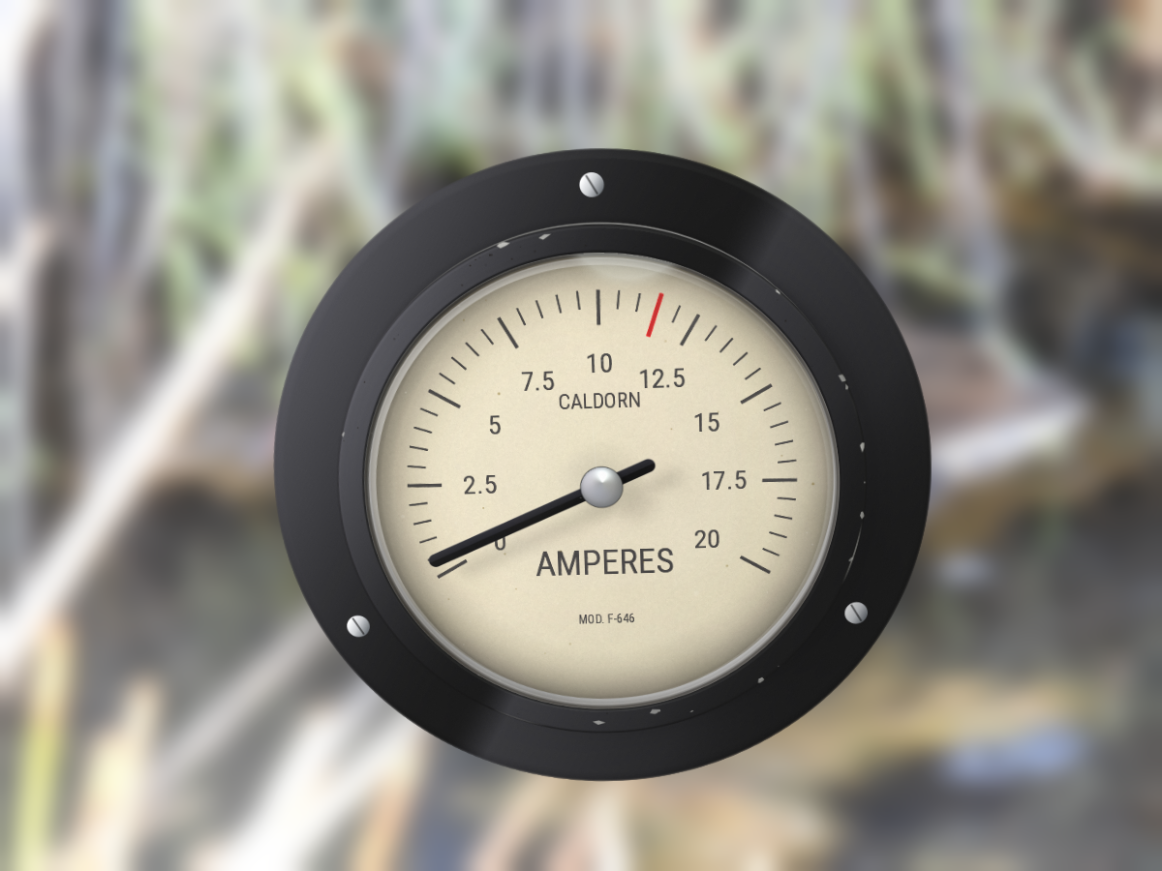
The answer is 0.5 A
